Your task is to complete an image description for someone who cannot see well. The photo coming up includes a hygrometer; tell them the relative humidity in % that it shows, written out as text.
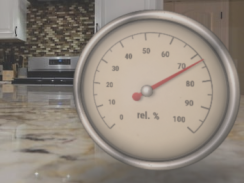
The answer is 72.5 %
